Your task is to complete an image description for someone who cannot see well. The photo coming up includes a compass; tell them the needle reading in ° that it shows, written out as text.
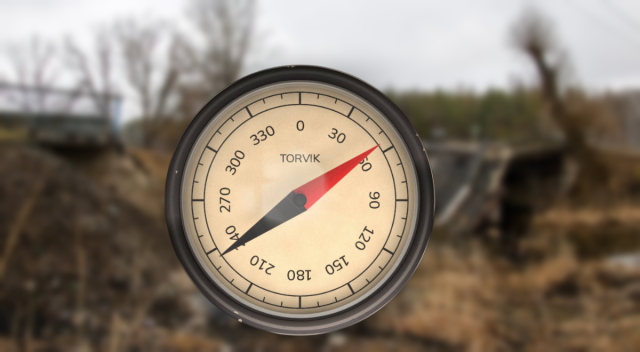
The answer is 55 °
